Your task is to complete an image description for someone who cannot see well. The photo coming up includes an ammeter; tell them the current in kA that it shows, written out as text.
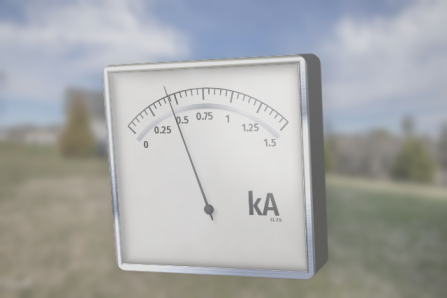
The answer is 0.45 kA
